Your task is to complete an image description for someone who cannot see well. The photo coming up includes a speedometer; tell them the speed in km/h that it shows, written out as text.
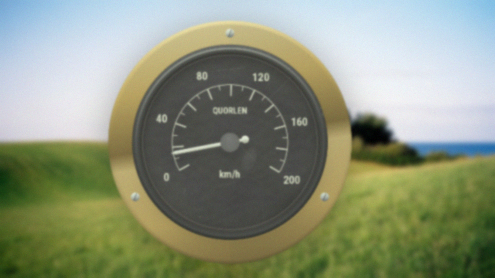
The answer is 15 km/h
